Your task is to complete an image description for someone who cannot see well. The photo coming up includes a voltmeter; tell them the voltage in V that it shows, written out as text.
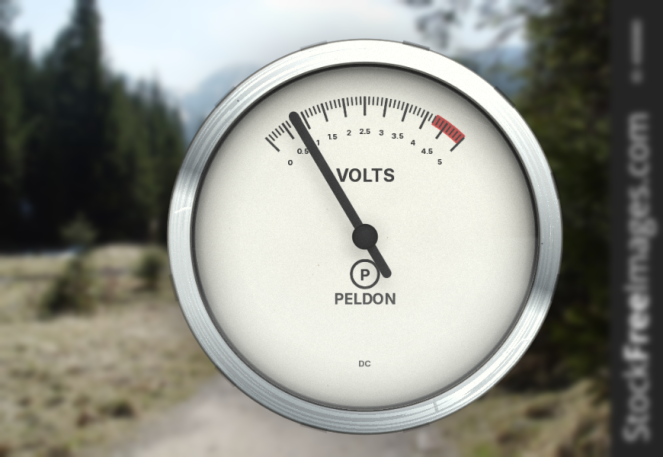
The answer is 0.8 V
